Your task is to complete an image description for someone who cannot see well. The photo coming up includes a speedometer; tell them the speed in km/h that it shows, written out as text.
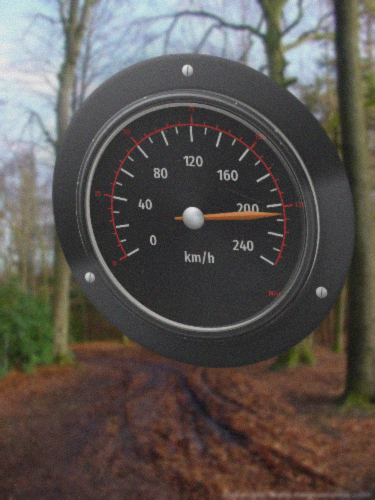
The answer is 205 km/h
